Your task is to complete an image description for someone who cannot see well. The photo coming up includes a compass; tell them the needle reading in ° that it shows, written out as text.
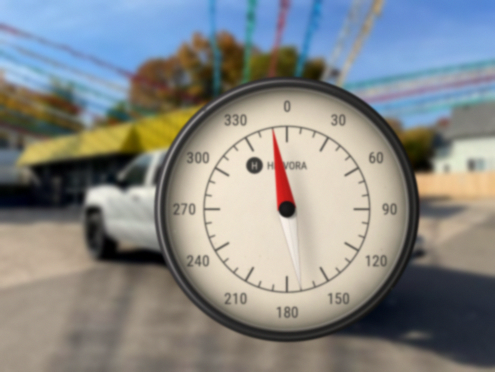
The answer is 350 °
